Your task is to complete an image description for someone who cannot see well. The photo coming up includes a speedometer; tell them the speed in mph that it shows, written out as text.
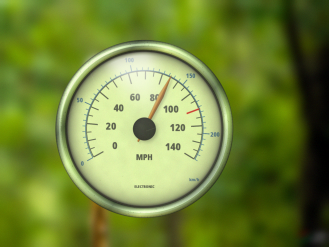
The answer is 85 mph
